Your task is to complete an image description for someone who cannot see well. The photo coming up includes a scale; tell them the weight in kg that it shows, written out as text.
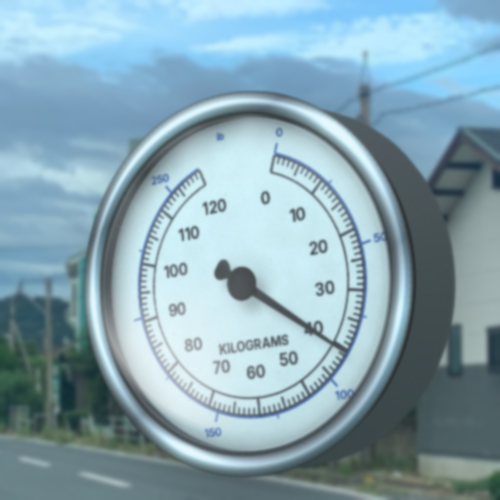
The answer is 40 kg
